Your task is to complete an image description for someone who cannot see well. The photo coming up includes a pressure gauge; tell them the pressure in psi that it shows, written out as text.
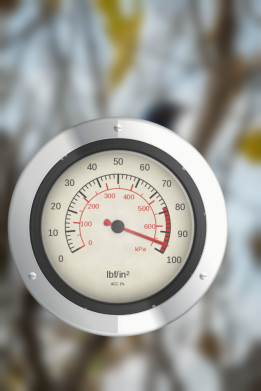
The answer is 96 psi
